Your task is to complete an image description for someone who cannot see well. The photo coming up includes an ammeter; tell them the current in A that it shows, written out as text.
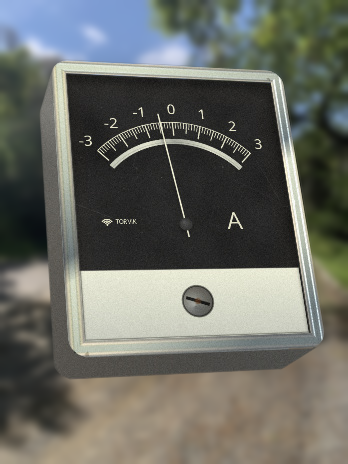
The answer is -0.5 A
